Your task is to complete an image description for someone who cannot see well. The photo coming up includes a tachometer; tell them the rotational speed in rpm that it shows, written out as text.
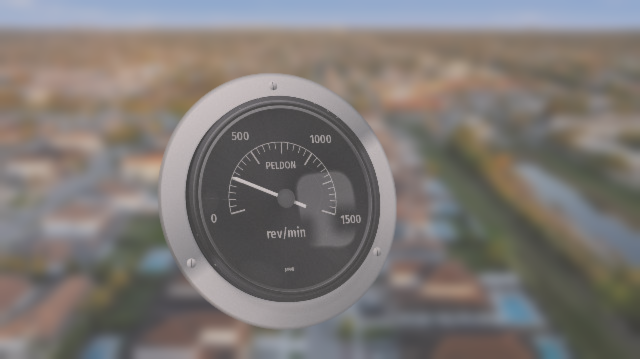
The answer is 250 rpm
